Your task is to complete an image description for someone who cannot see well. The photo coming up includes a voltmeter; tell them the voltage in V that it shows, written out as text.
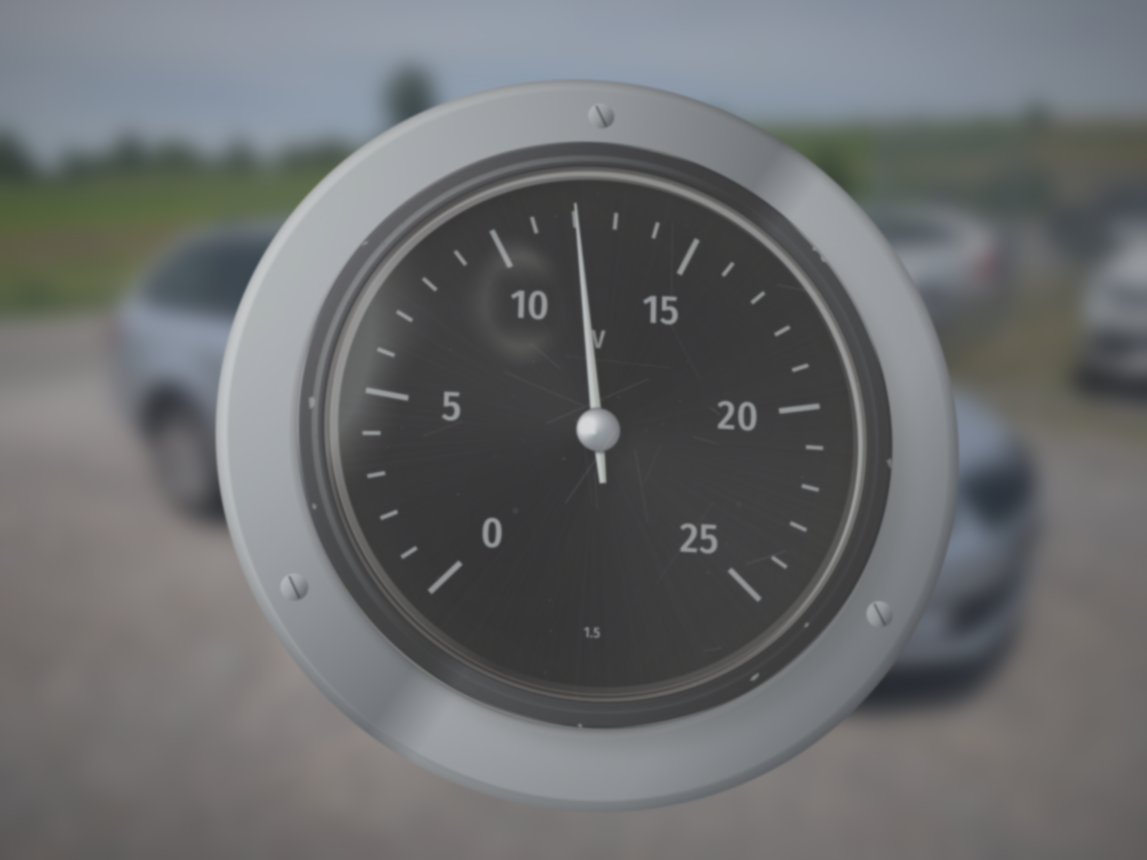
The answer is 12 V
